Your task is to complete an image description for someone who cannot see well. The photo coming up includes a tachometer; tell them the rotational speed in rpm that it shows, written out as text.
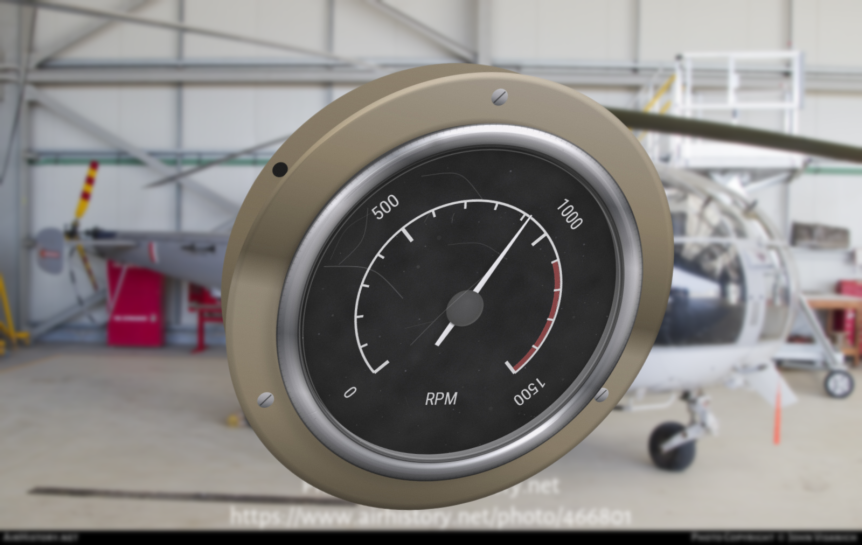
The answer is 900 rpm
